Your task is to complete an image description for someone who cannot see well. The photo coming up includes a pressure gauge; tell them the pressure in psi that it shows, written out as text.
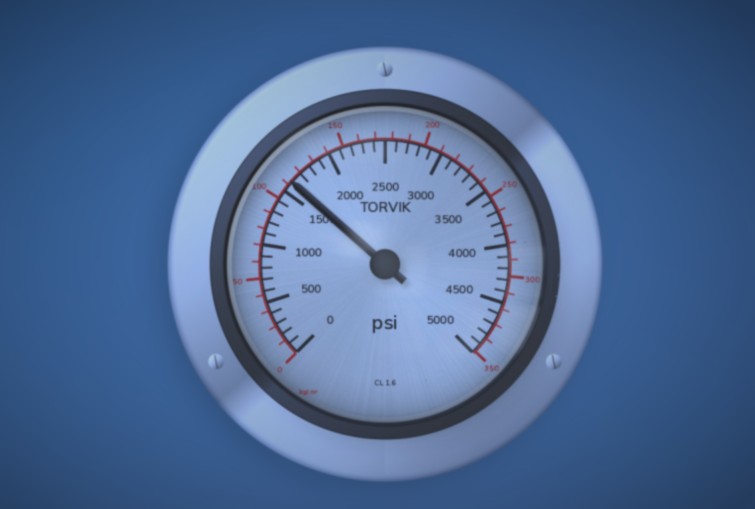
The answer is 1600 psi
